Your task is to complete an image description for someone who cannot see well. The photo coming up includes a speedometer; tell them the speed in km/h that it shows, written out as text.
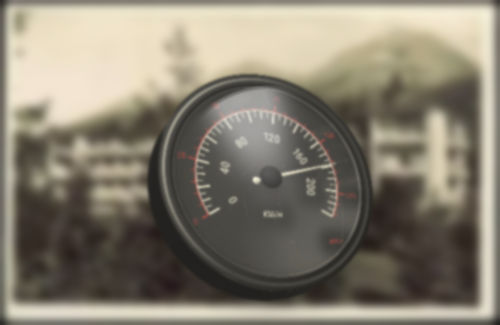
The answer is 180 km/h
